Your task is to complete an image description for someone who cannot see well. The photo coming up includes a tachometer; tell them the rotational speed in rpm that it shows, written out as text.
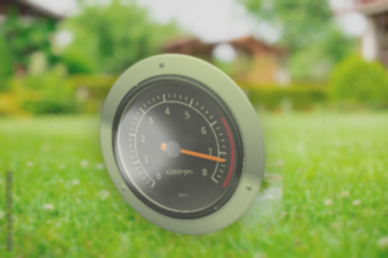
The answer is 7200 rpm
